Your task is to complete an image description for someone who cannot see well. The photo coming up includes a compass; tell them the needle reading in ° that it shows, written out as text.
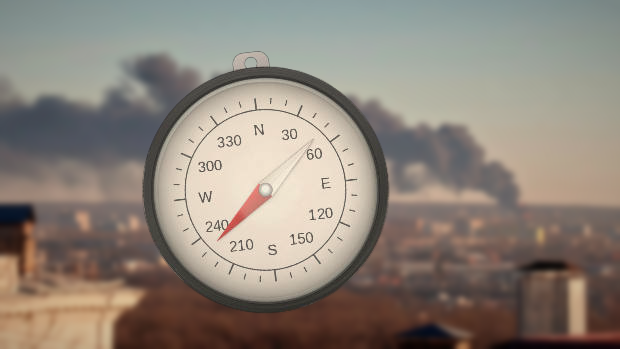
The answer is 230 °
